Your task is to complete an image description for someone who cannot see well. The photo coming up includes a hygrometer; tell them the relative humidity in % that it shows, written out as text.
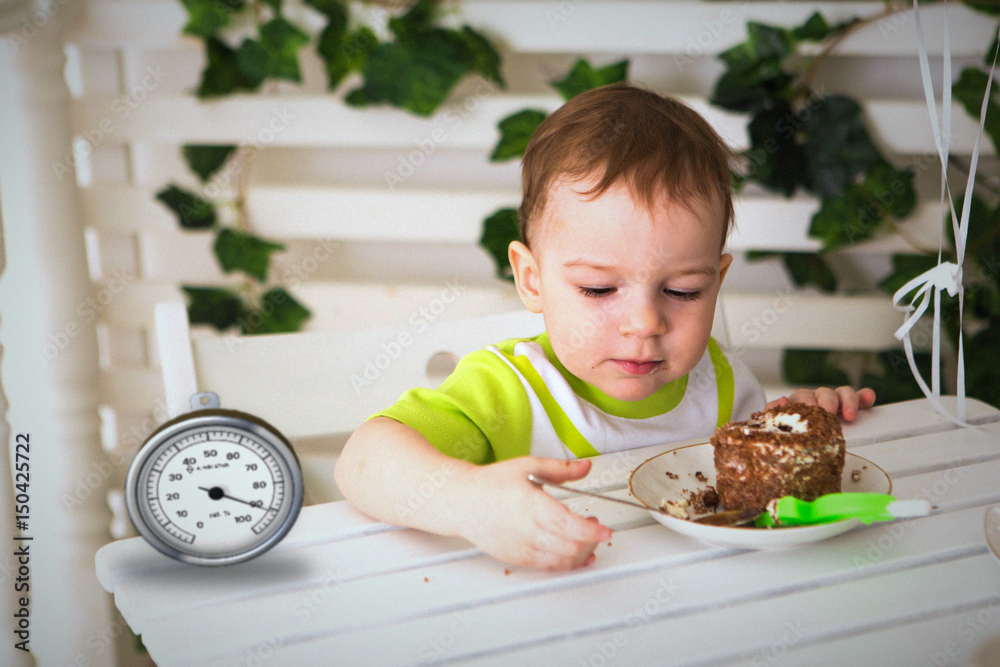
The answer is 90 %
